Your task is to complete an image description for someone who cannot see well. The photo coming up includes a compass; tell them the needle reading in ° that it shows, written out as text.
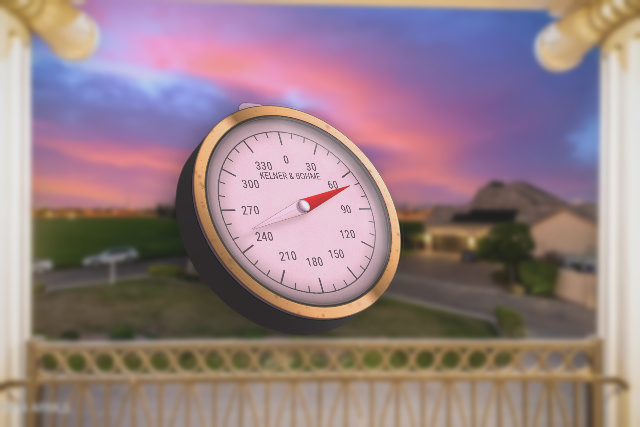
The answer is 70 °
